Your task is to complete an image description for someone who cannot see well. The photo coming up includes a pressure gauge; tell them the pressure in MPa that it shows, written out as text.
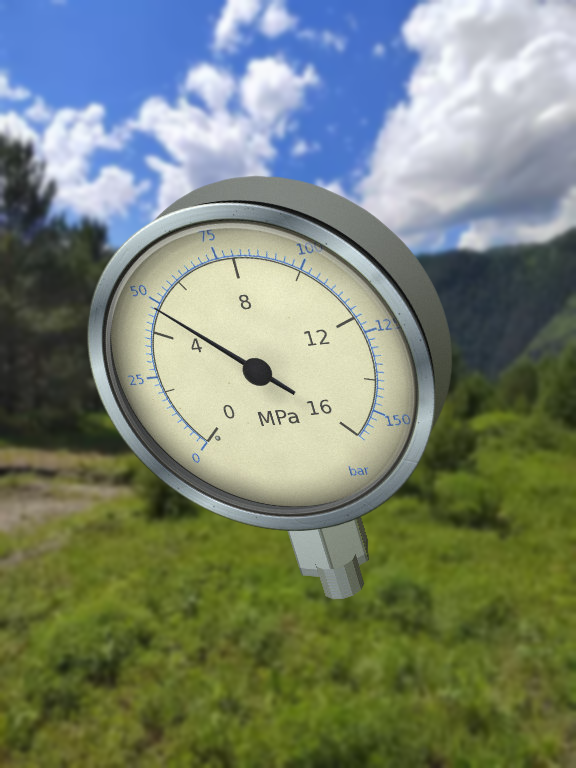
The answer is 5 MPa
